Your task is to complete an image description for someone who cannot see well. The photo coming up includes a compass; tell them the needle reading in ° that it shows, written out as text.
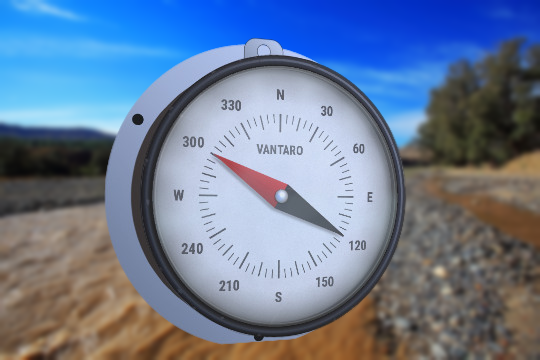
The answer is 300 °
